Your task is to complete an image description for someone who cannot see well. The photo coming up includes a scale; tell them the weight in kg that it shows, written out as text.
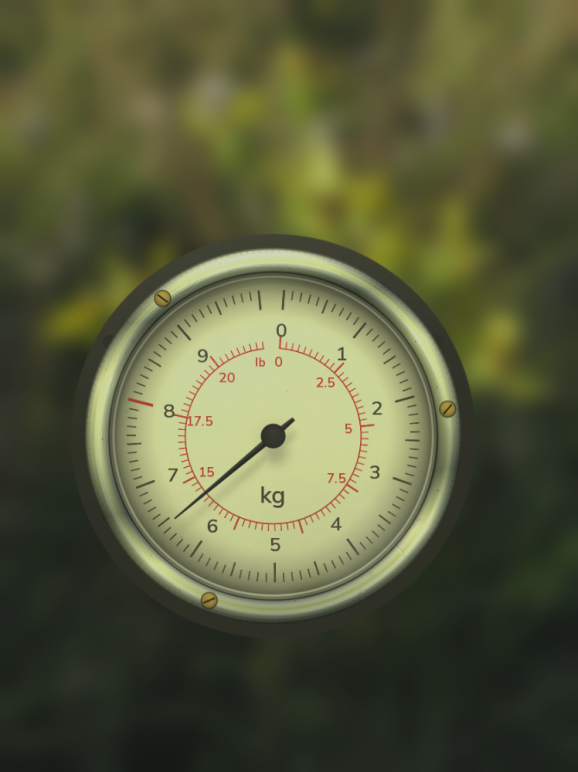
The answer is 6.45 kg
